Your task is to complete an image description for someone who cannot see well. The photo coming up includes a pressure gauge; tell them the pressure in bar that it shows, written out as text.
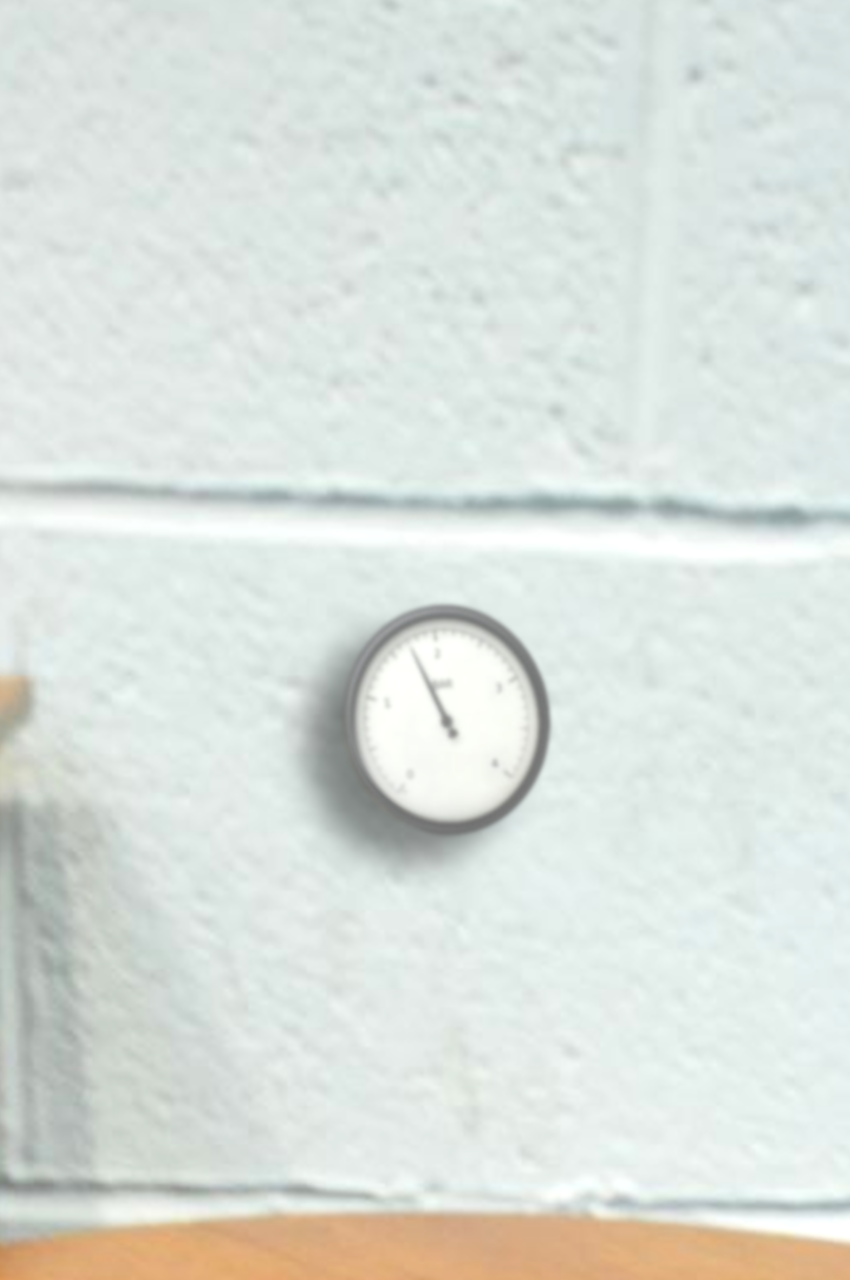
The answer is 1.7 bar
